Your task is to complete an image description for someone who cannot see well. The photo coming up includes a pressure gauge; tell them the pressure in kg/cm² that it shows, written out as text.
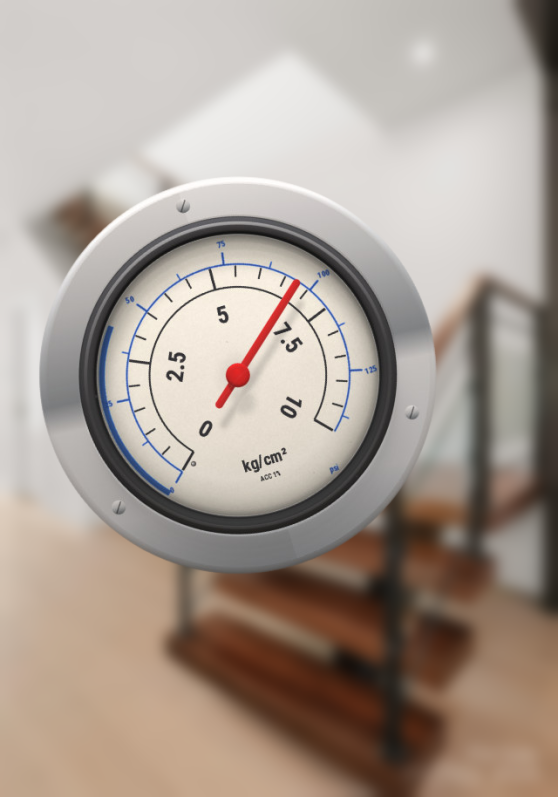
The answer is 6.75 kg/cm²
